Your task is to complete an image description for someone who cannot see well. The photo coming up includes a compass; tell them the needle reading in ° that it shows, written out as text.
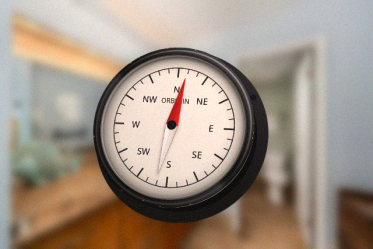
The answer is 10 °
